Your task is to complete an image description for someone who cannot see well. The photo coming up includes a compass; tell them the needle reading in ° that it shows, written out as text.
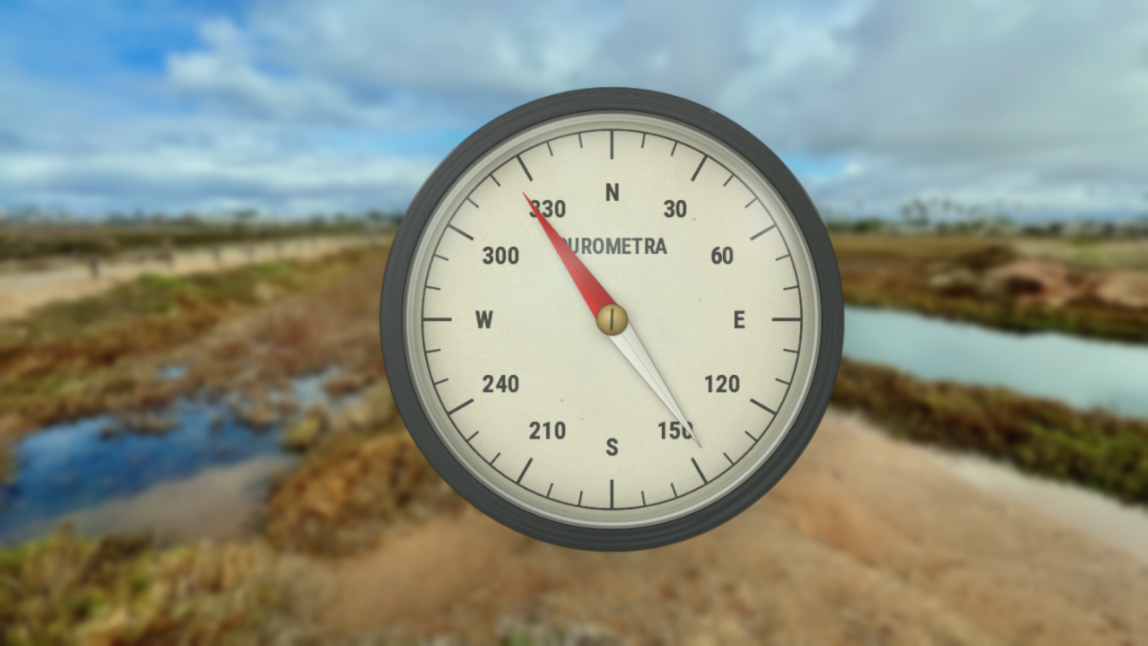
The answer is 325 °
